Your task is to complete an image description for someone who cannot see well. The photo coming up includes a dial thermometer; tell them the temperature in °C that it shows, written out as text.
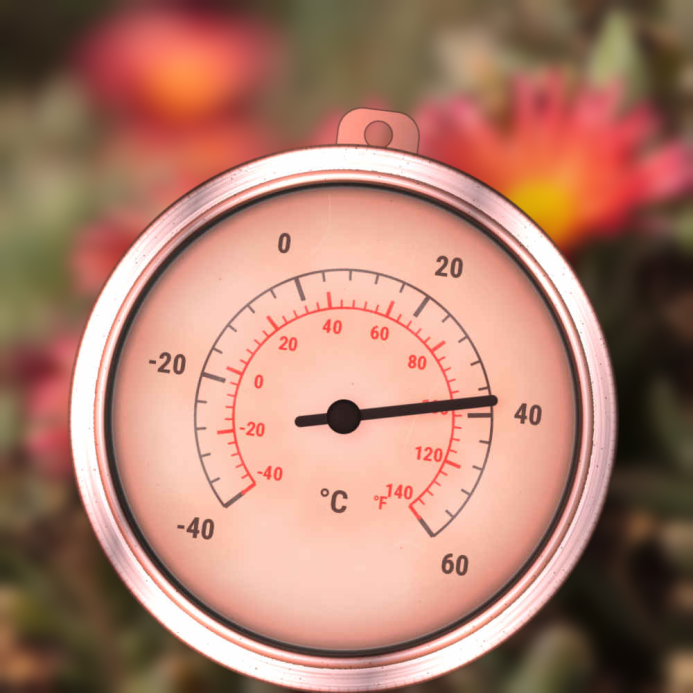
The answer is 38 °C
